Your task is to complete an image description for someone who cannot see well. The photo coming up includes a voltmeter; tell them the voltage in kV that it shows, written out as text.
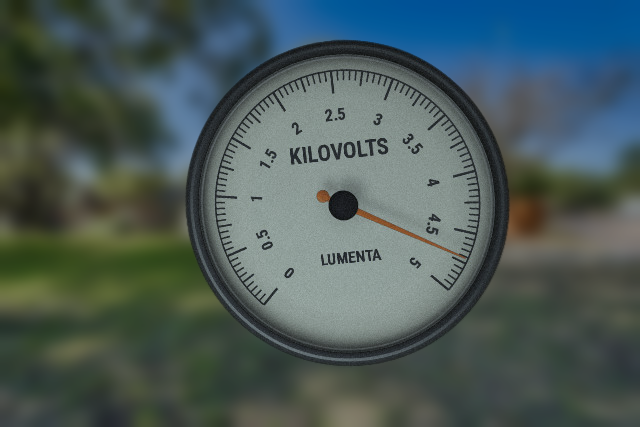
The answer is 4.7 kV
